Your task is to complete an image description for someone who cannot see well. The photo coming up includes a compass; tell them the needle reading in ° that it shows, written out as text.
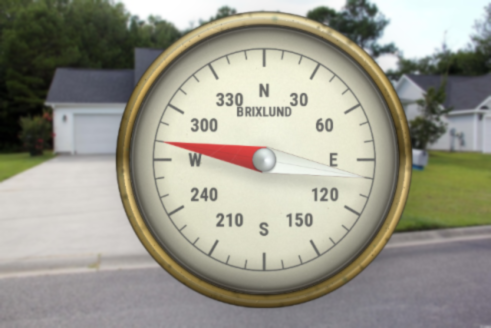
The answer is 280 °
